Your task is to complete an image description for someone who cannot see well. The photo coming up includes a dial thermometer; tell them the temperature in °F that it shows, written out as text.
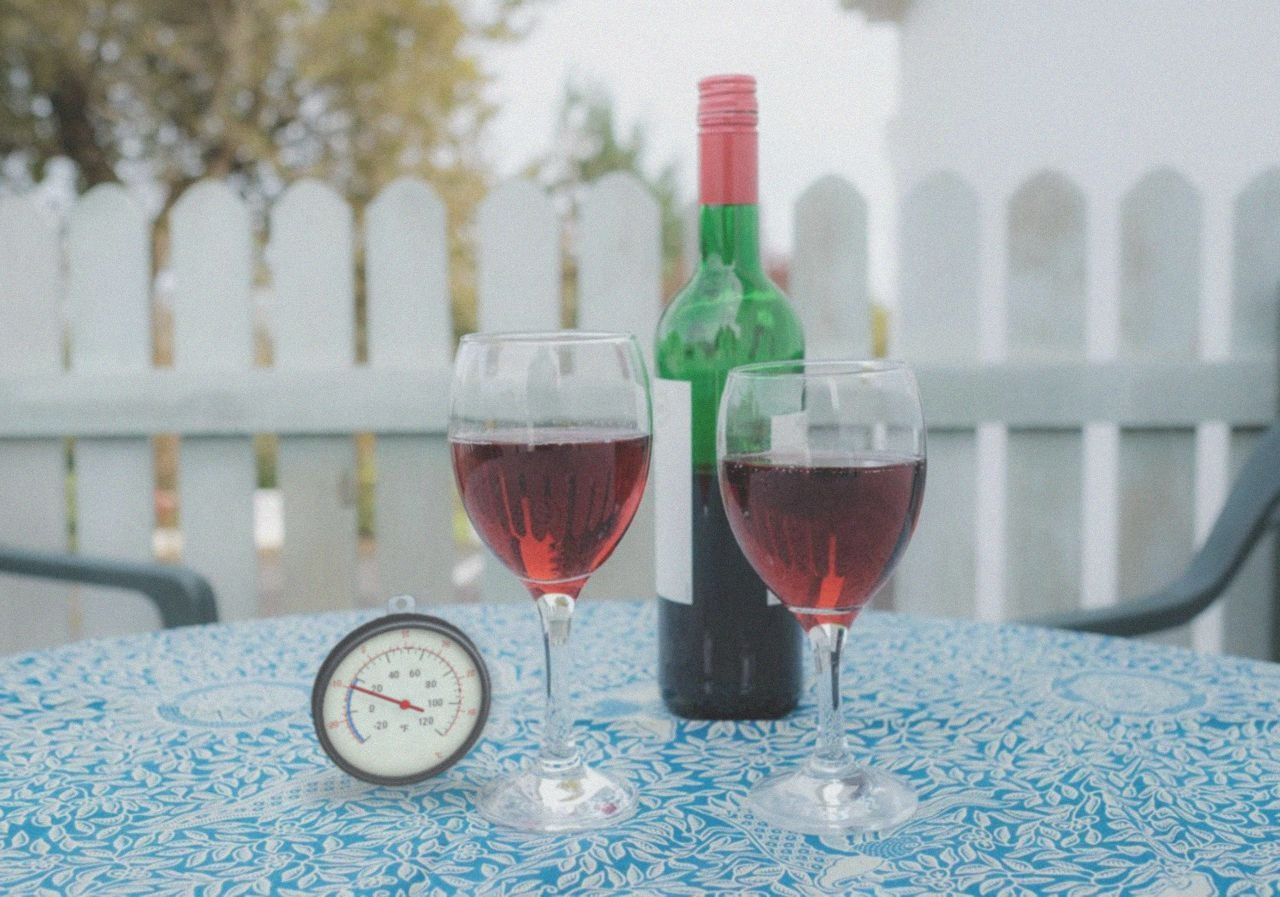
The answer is 16 °F
